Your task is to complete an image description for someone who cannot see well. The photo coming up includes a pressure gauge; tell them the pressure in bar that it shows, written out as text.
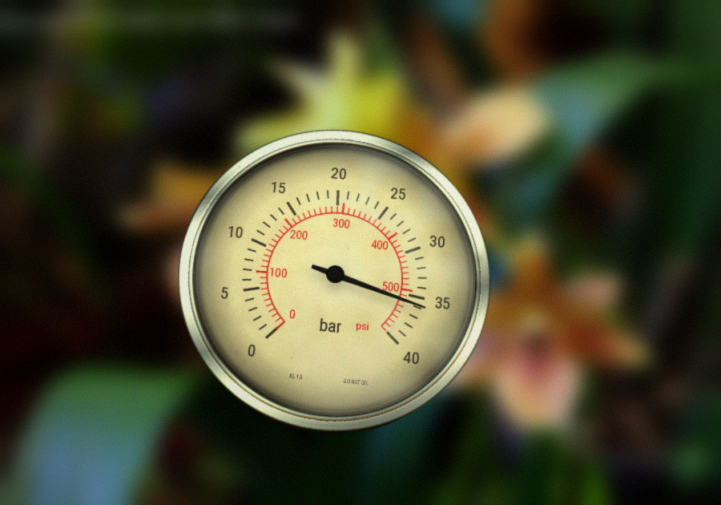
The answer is 36 bar
